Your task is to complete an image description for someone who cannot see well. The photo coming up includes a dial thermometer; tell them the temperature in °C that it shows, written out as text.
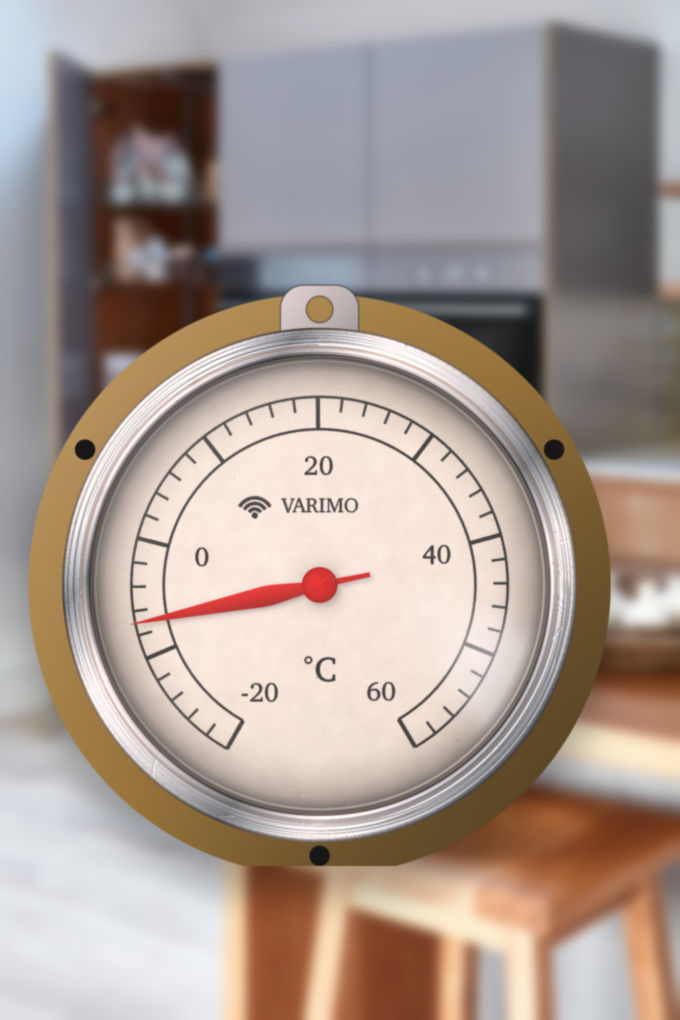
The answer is -7 °C
